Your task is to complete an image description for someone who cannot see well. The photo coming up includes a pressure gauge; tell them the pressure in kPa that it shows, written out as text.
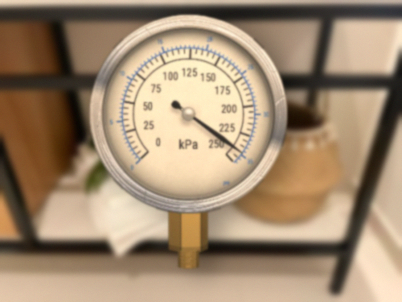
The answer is 240 kPa
